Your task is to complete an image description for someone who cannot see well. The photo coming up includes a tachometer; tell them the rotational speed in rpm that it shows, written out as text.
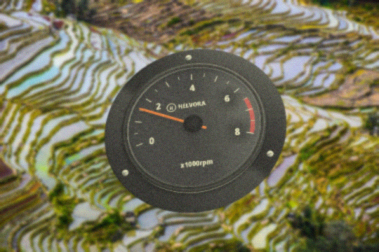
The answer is 1500 rpm
